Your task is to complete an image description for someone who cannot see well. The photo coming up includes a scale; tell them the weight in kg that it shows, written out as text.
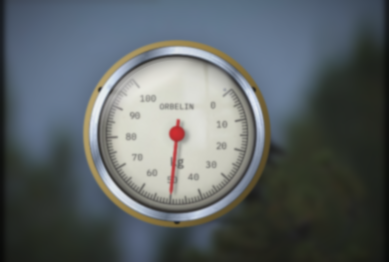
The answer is 50 kg
